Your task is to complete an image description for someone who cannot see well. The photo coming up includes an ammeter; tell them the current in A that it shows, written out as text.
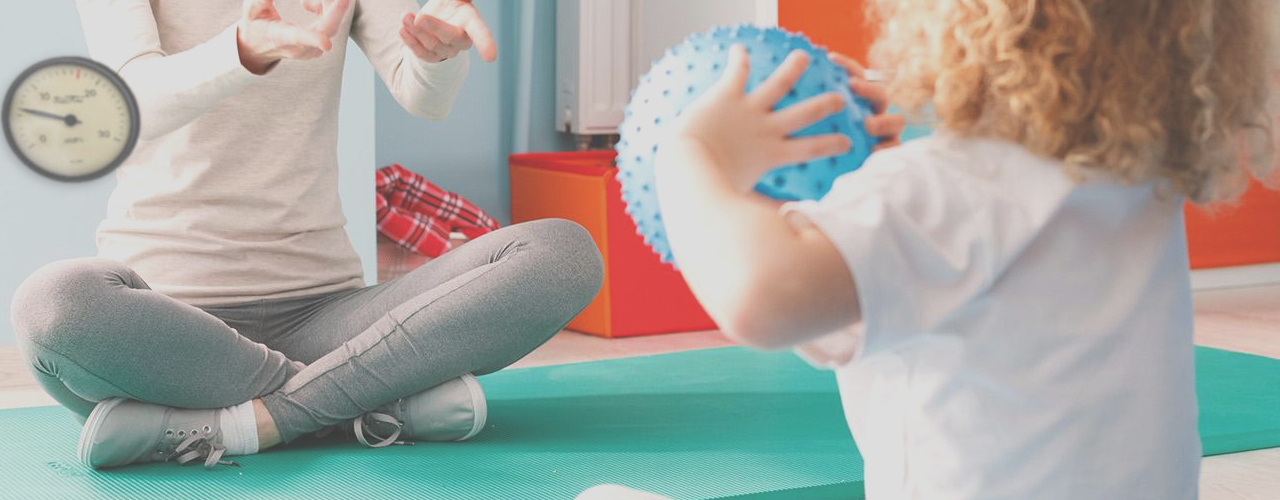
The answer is 6 A
